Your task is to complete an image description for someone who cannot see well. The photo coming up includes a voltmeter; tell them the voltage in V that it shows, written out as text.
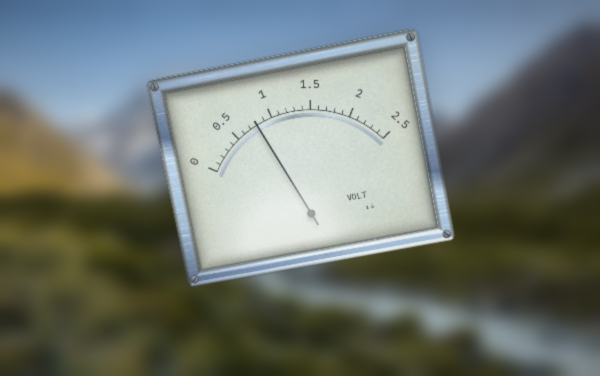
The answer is 0.8 V
